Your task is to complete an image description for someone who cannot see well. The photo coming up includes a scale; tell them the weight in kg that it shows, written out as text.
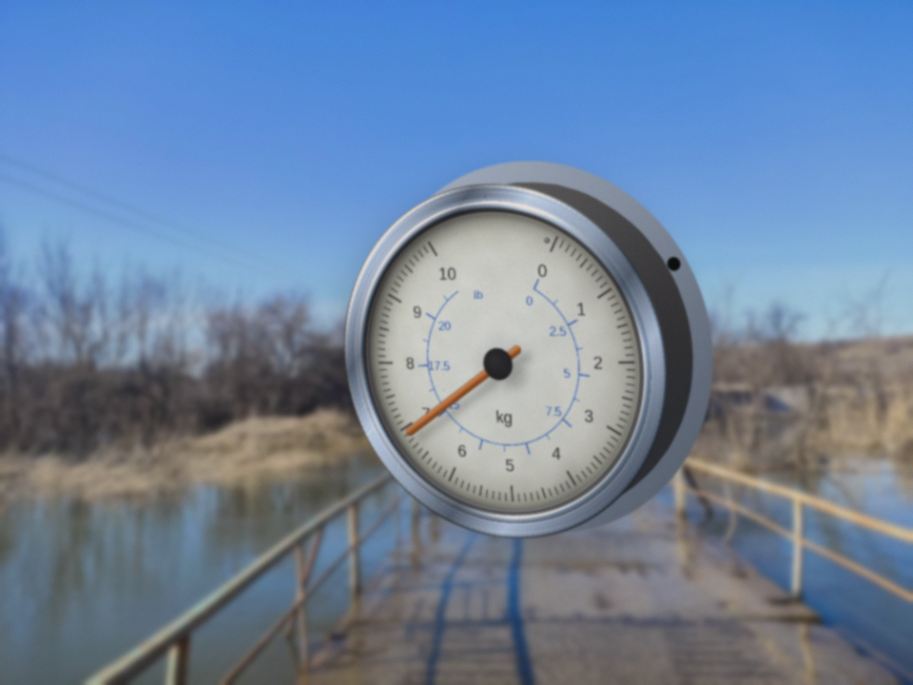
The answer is 6.9 kg
